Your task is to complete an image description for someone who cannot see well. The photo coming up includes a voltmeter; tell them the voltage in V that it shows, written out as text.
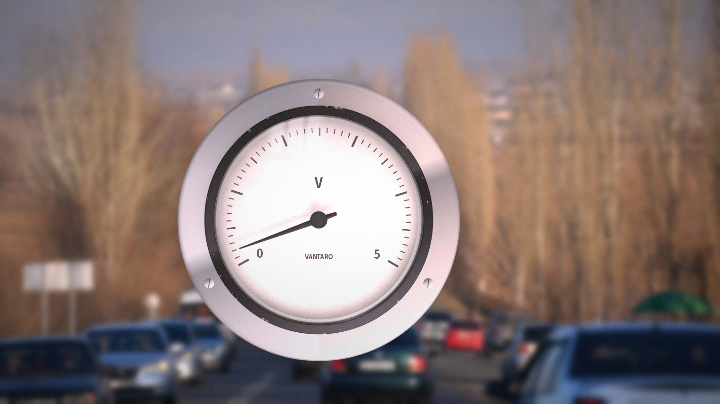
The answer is 0.2 V
